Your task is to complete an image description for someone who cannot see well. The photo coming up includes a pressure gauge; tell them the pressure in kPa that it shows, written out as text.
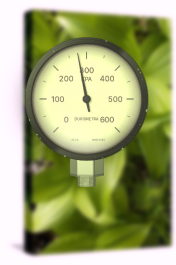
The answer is 275 kPa
